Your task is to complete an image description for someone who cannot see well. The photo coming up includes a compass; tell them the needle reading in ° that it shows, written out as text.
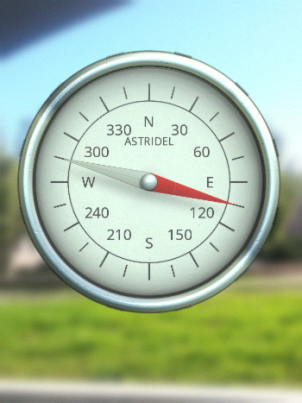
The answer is 105 °
